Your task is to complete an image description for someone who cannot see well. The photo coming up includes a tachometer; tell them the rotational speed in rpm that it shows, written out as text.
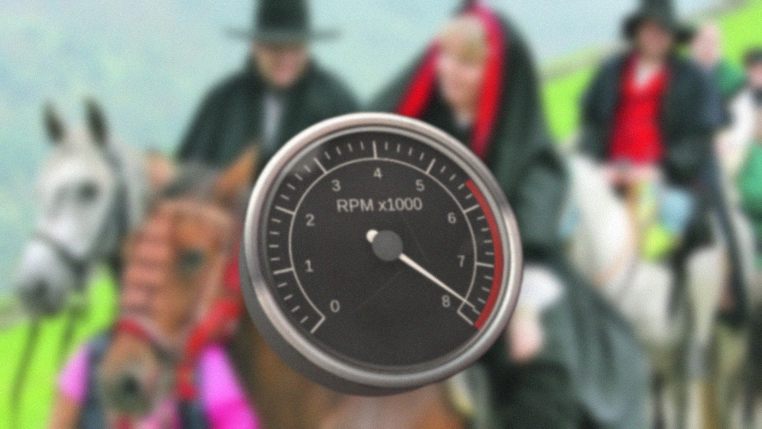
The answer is 7800 rpm
